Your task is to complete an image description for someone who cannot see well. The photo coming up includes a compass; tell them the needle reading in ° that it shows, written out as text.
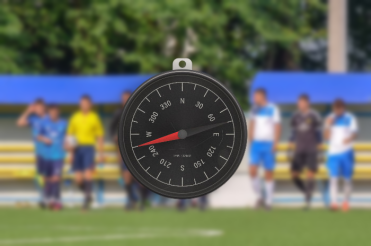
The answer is 255 °
